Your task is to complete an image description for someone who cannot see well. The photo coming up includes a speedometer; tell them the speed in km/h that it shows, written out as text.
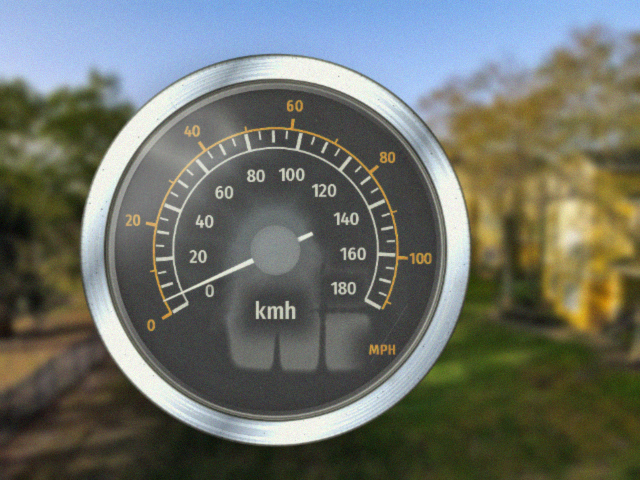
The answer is 5 km/h
